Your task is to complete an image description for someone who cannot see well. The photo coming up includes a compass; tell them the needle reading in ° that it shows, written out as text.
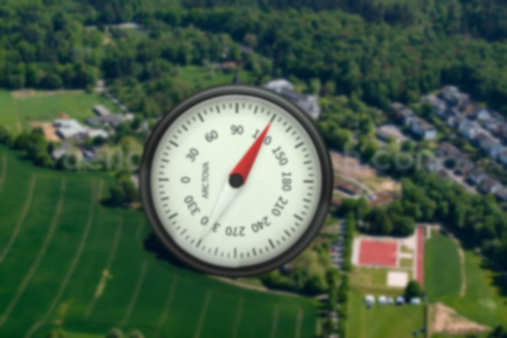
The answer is 120 °
